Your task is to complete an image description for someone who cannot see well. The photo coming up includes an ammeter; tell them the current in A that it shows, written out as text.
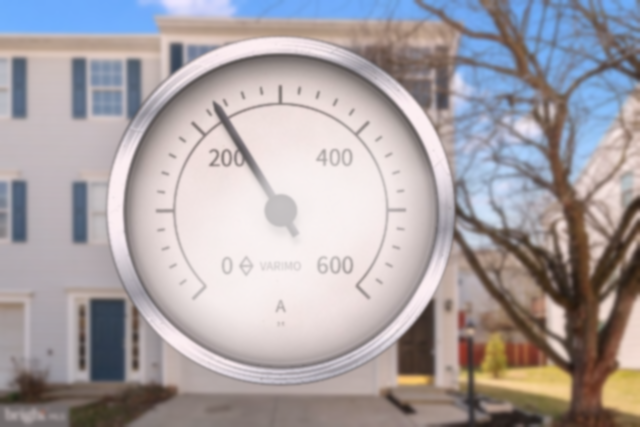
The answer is 230 A
